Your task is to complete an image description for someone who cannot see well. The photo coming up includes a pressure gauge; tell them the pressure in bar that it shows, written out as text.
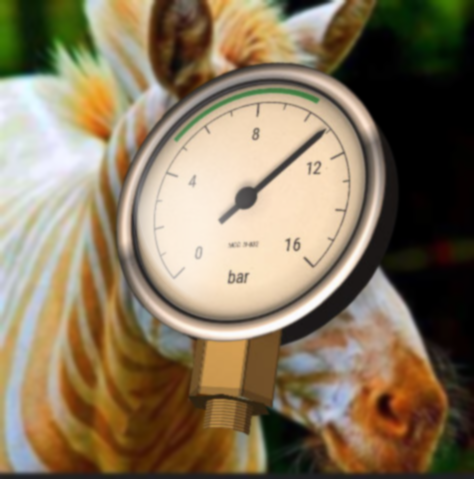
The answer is 11 bar
